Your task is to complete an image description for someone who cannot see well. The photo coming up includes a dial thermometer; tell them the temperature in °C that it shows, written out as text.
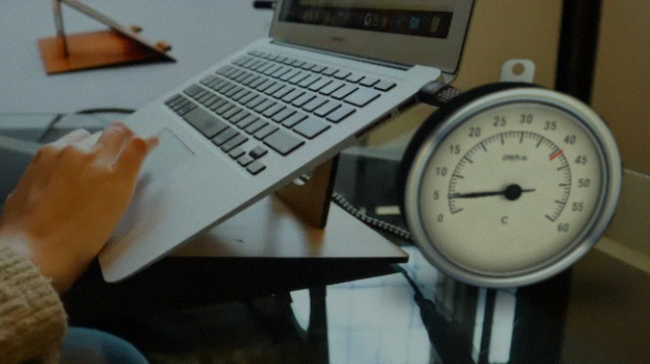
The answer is 5 °C
